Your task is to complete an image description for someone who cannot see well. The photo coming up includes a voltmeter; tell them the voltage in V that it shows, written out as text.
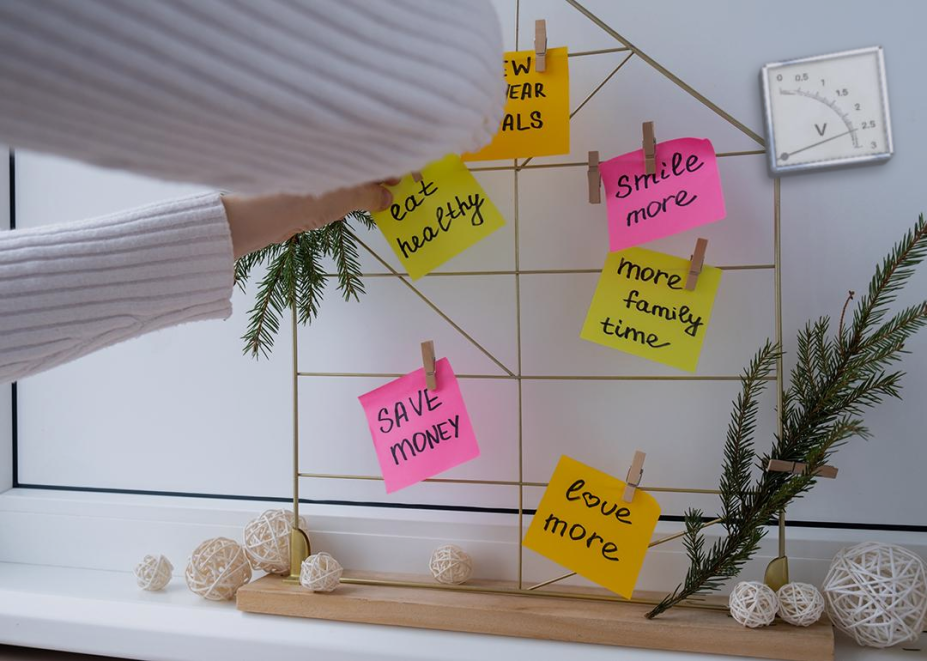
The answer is 2.5 V
